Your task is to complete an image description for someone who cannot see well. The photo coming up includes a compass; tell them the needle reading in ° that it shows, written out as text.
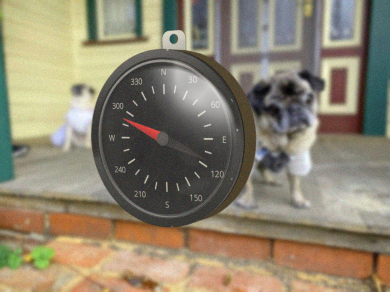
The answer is 292.5 °
